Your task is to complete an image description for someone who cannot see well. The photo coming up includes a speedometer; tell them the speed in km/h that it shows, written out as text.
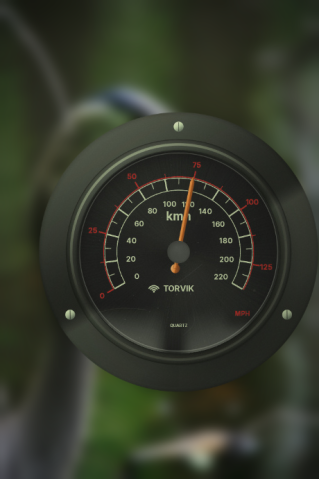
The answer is 120 km/h
